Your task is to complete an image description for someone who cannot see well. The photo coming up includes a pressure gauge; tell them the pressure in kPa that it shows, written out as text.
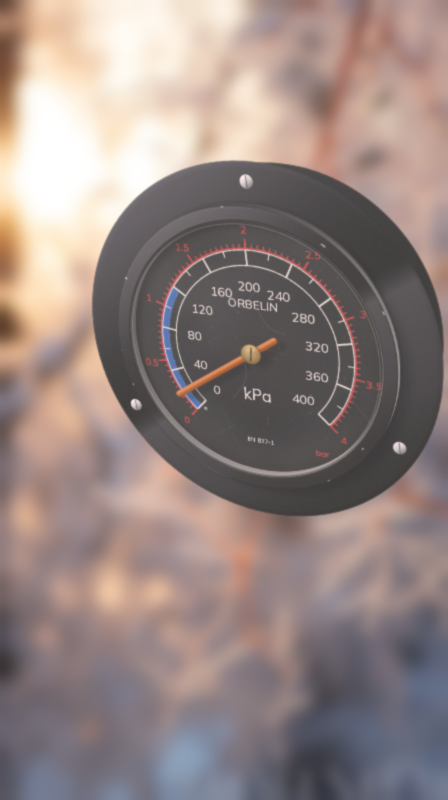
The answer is 20 kPa
